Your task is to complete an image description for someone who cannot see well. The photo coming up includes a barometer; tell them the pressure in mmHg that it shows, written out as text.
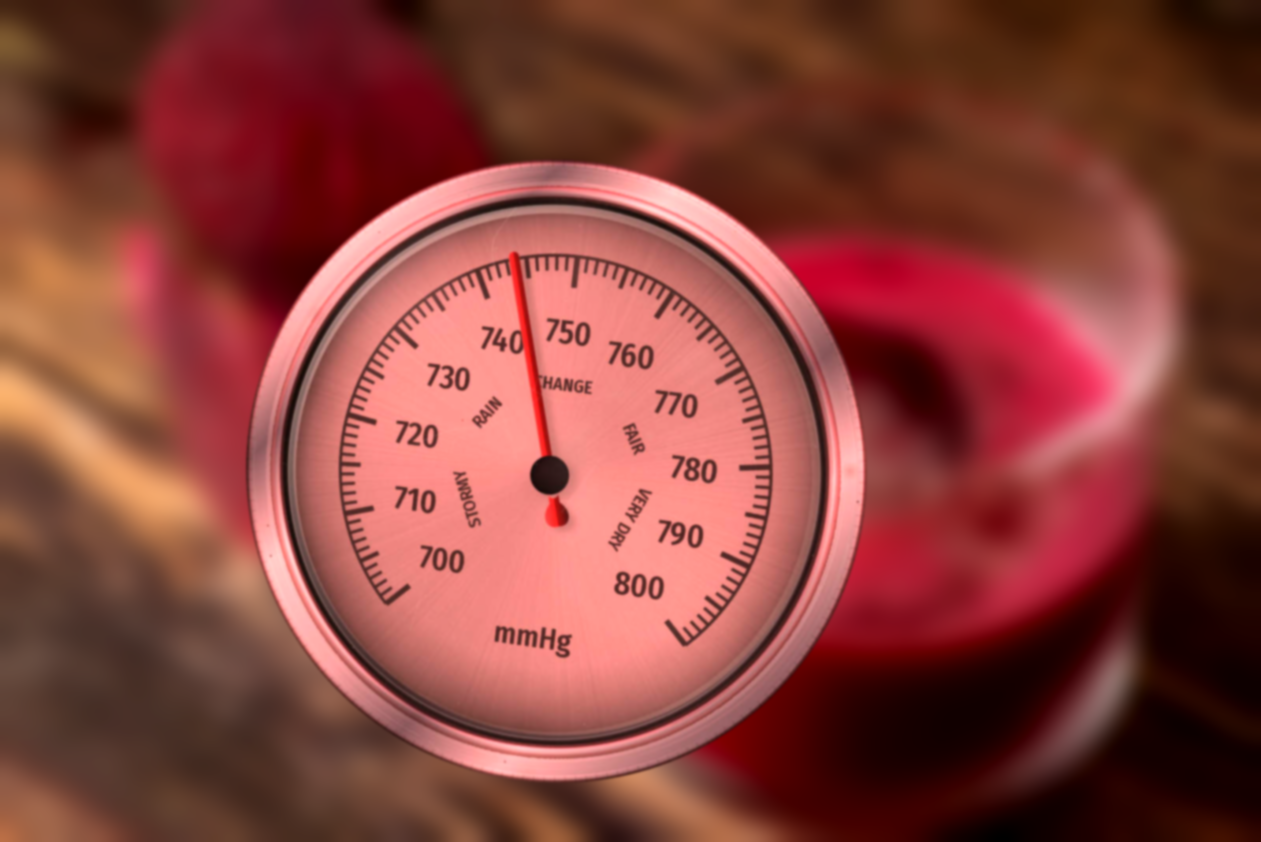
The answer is 744 mmHg
